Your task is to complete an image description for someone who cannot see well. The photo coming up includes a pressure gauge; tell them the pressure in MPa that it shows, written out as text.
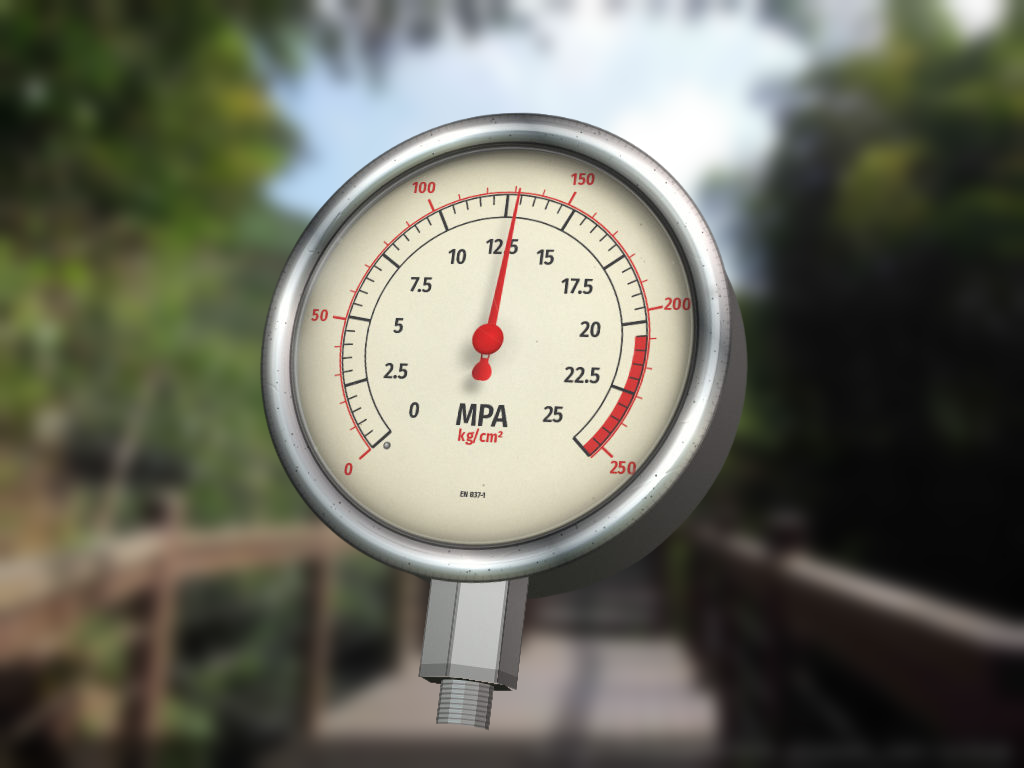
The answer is 13 MPa
